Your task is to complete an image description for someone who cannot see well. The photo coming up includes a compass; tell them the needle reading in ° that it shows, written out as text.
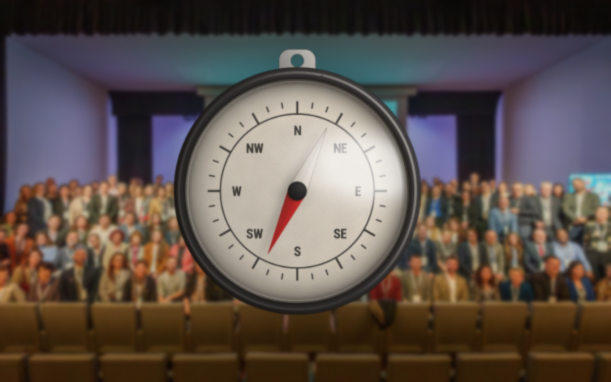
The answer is 205 °
